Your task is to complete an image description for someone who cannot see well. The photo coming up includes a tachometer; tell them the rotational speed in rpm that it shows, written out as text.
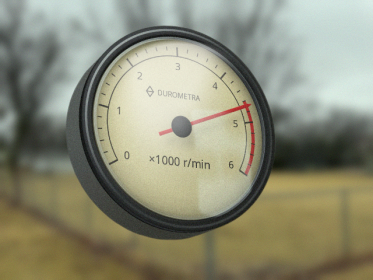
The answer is 4700 rpm
